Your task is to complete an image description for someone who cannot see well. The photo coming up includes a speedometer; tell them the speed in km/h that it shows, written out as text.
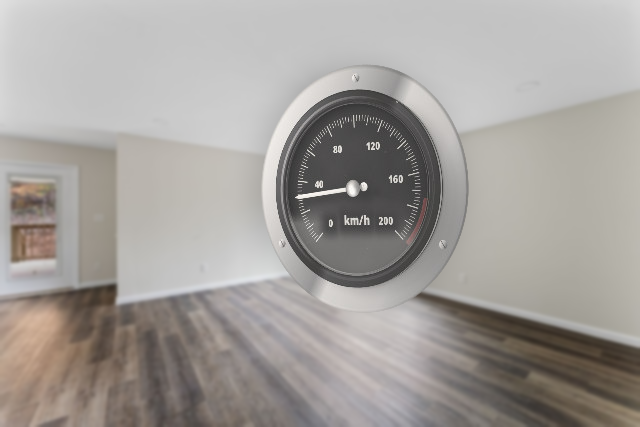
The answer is 30 km/h
